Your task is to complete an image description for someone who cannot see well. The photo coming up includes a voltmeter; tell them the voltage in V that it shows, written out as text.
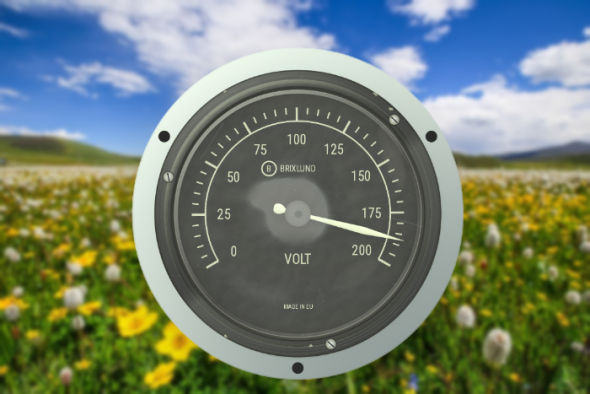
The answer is 187.5 V
